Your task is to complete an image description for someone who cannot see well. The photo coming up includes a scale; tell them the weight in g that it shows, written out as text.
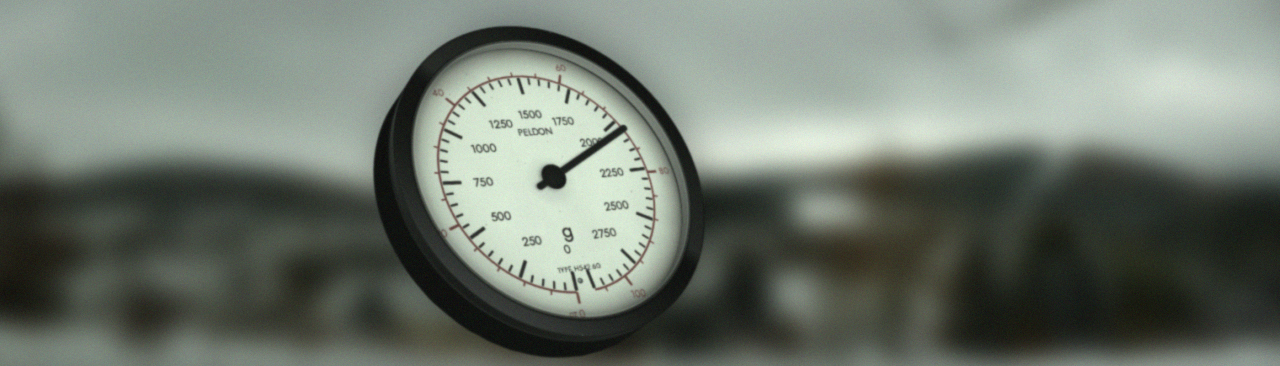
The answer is 2050 g
